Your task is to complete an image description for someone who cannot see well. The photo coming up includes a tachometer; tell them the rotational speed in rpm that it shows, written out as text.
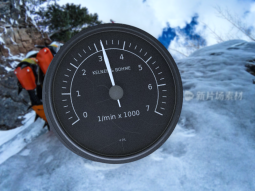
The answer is 3200 rpm
